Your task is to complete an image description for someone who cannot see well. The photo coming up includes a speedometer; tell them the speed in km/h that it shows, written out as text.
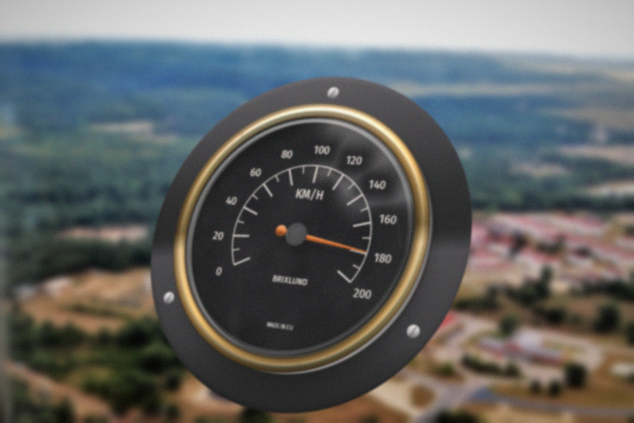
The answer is 180 km/h
